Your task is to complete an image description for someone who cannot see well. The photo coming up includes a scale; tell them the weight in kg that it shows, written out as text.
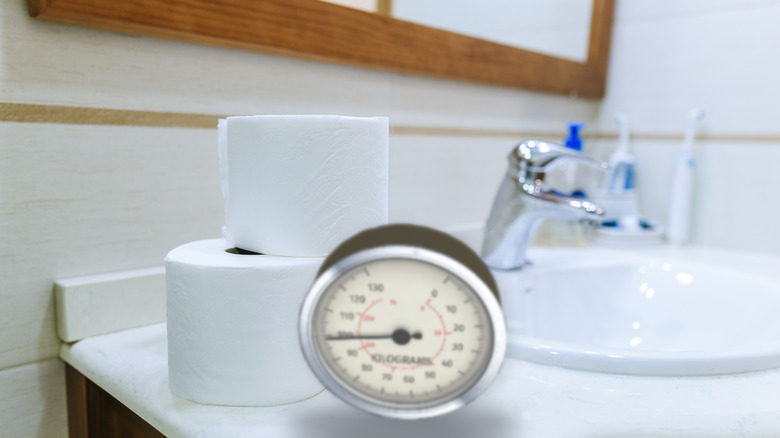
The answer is 100 kg
